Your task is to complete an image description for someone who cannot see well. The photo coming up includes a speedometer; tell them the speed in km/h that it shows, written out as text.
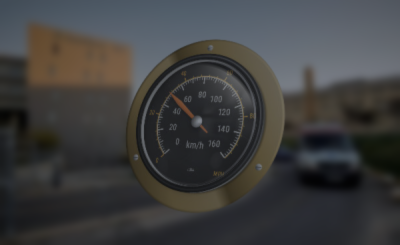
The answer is 50 km/h
